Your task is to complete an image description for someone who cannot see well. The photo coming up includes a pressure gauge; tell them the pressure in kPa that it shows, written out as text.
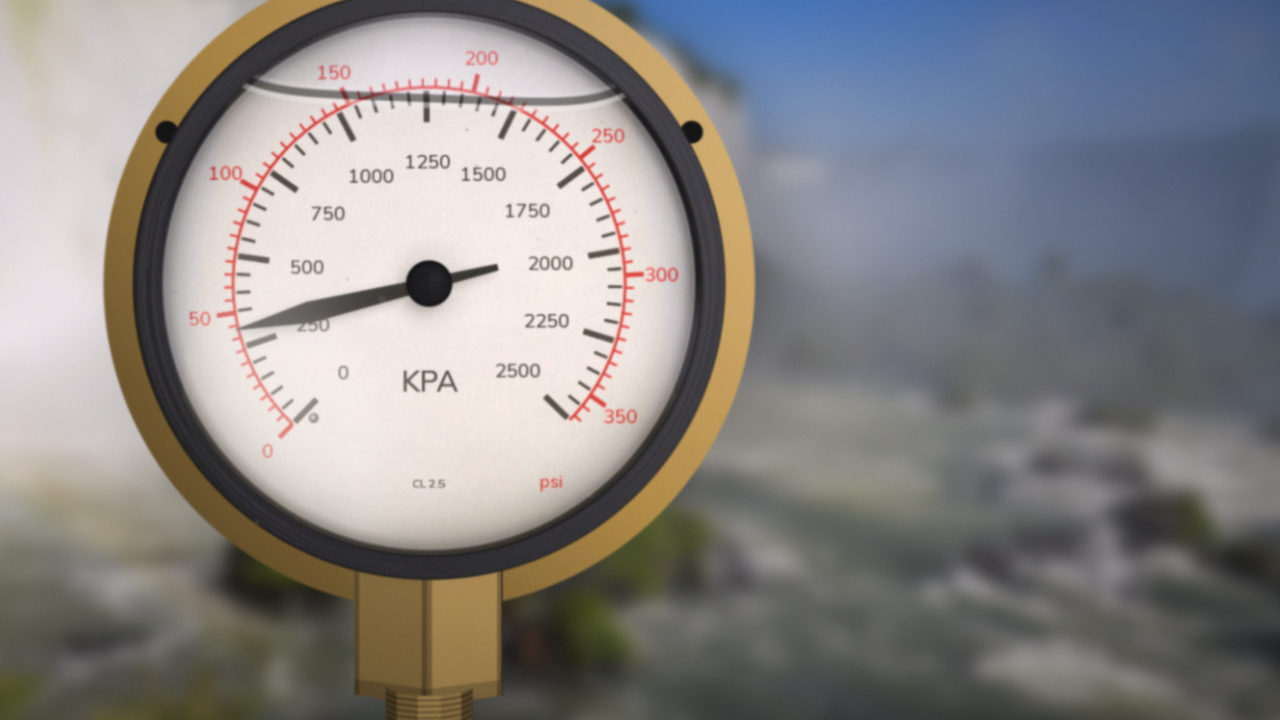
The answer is 300 kPa
